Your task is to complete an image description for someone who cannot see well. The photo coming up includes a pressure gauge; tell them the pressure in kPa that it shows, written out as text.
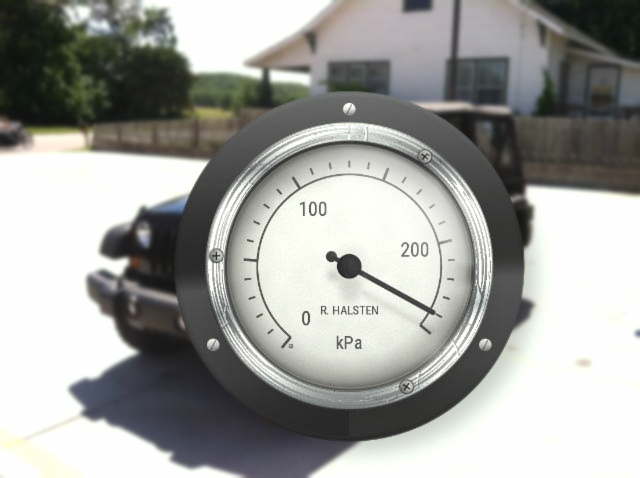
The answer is 240 kPa
